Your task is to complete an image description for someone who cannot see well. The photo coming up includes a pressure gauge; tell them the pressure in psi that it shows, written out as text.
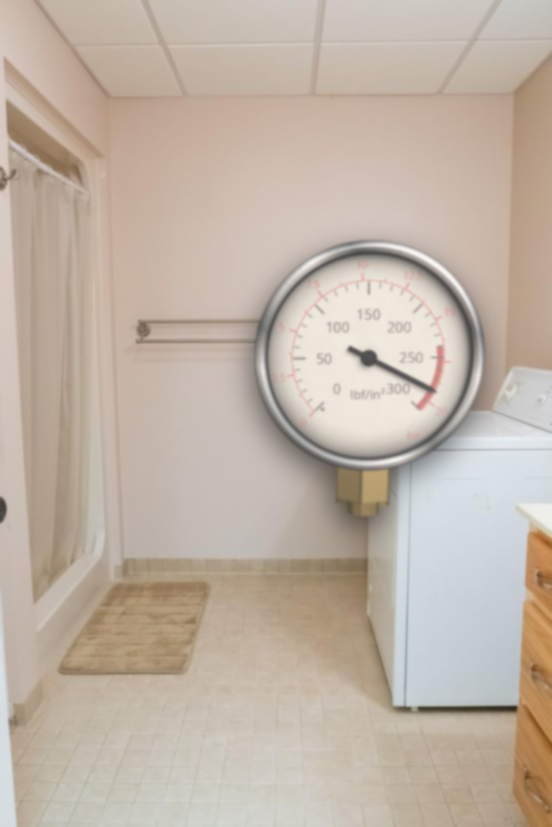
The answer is 280 psi
